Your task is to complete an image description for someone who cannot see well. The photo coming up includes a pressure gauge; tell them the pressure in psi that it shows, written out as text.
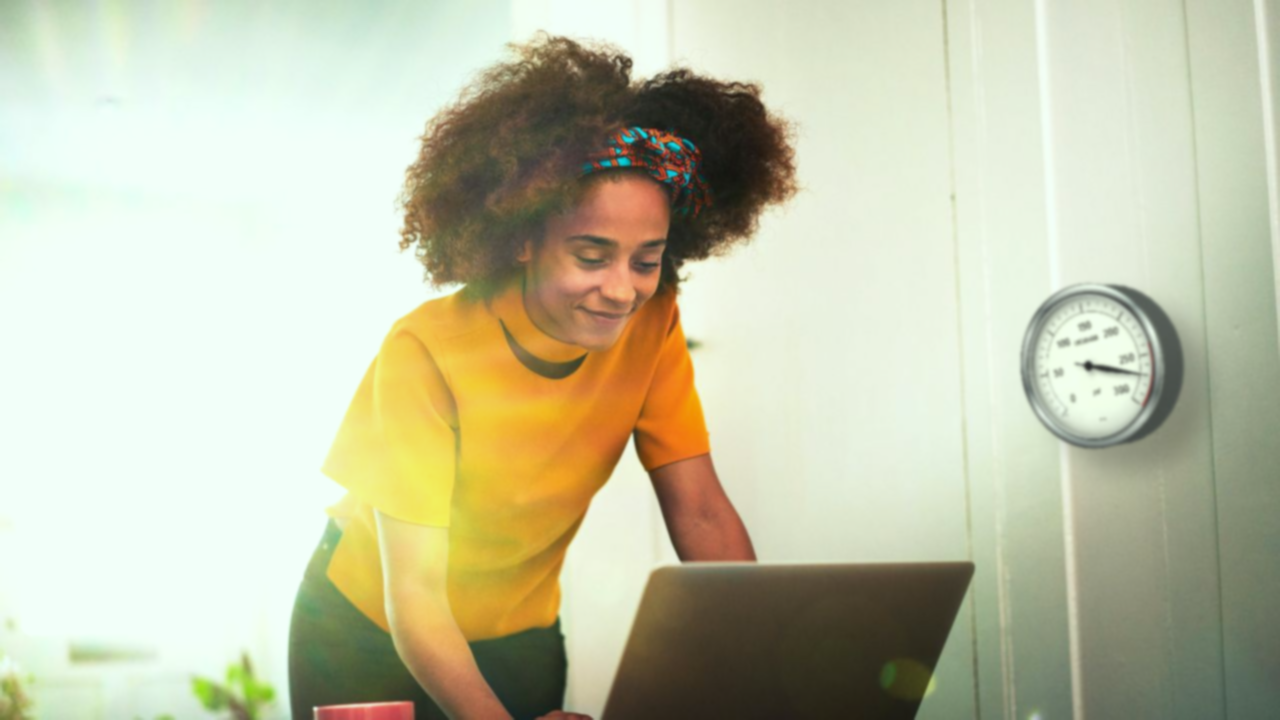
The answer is 270 psi
